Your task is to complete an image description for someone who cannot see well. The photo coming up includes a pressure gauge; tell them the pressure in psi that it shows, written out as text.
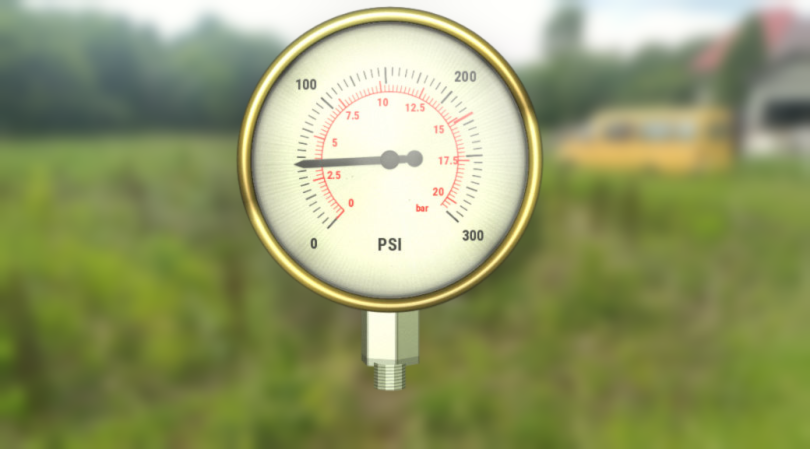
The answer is 50 psi
